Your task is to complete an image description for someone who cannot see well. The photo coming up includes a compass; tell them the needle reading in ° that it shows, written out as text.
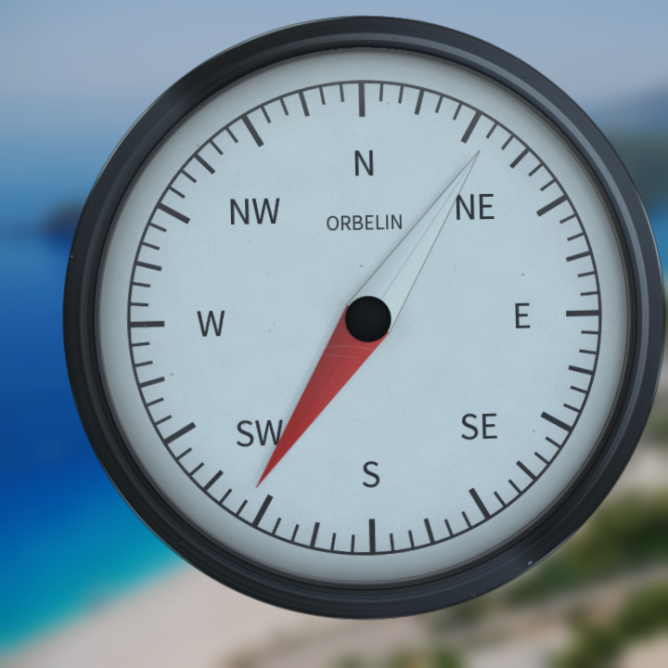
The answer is 215 °
